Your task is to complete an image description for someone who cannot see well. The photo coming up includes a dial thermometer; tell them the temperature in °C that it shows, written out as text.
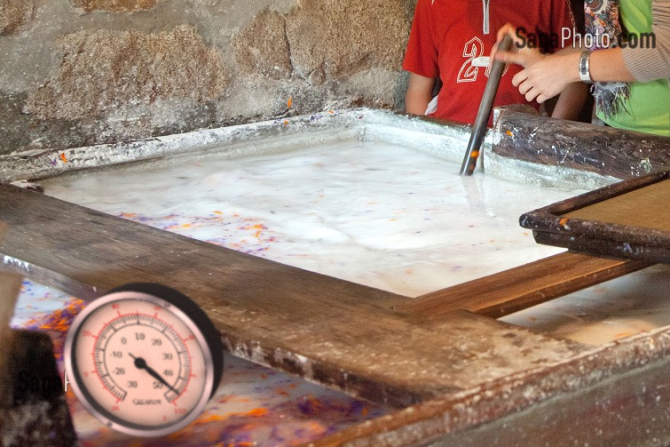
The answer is 45 °C
